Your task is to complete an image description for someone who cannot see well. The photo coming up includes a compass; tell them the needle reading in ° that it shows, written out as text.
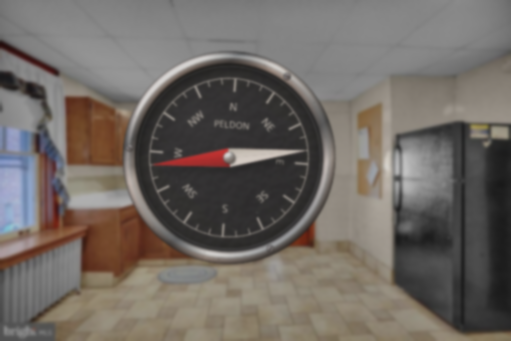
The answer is 260 °
